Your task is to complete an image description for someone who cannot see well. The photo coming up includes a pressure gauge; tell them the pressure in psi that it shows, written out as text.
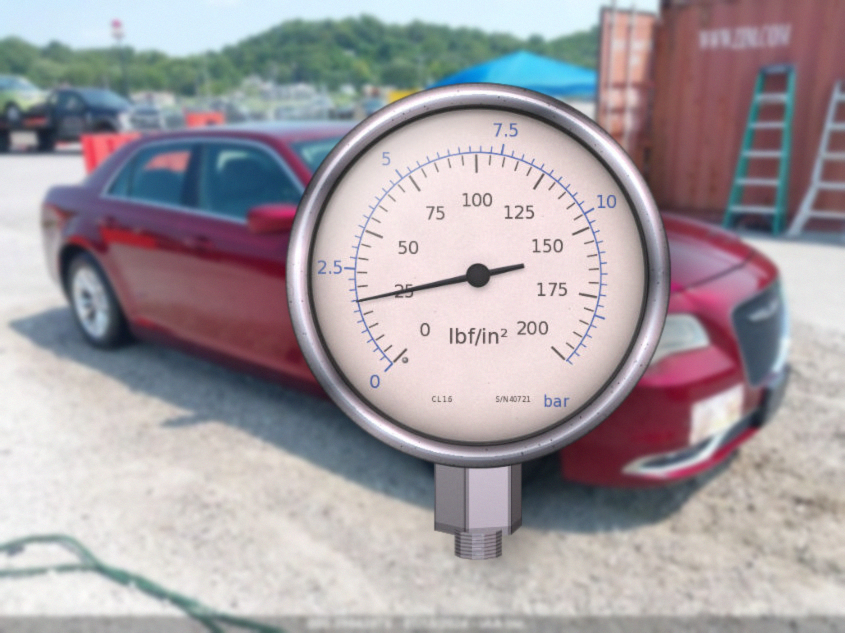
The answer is 25 psi
